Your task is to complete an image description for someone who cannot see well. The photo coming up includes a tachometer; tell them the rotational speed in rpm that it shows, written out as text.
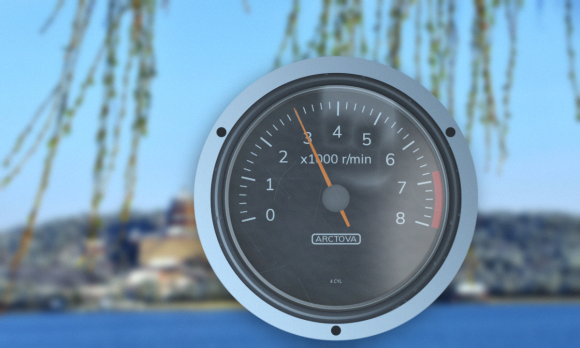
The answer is 3000 rpm
